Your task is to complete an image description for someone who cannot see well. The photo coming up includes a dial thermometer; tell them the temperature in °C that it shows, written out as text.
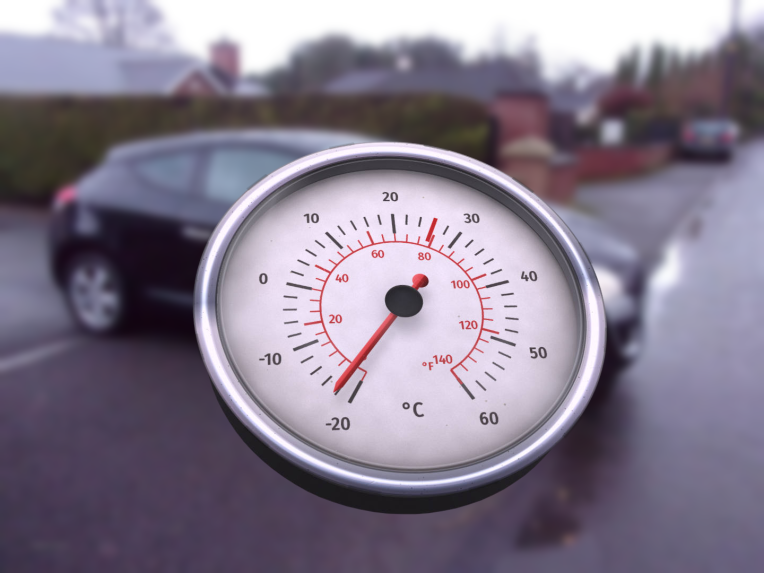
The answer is -18 °C
